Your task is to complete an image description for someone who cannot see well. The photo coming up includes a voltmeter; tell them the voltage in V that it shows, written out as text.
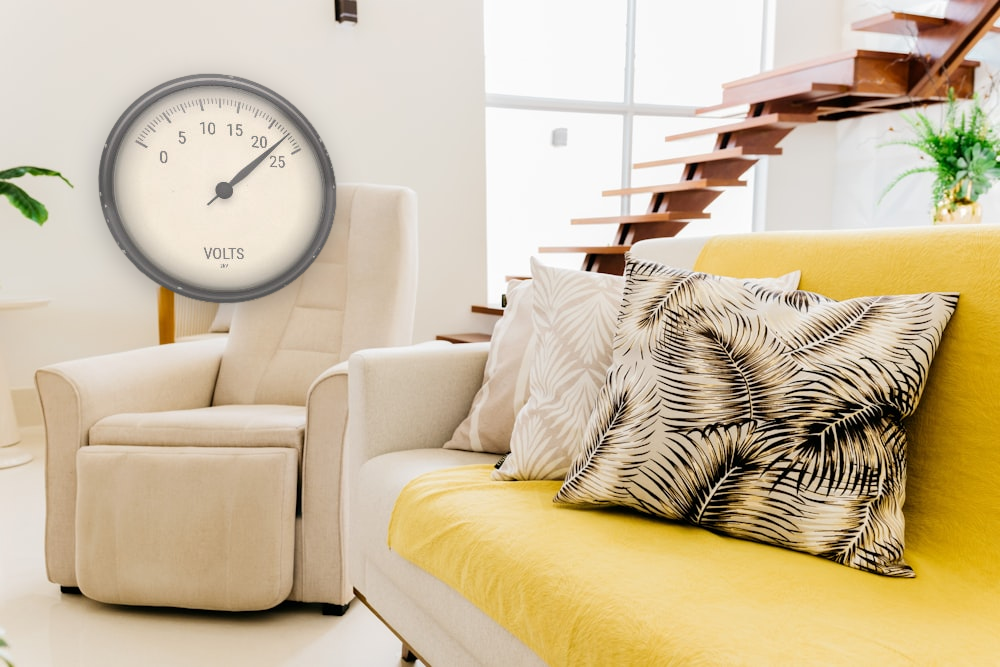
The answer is 22.5 V
